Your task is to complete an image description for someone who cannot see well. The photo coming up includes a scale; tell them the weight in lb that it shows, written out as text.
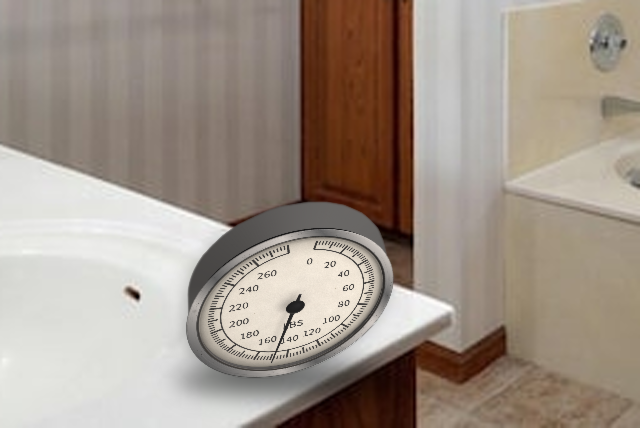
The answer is 150 lb
